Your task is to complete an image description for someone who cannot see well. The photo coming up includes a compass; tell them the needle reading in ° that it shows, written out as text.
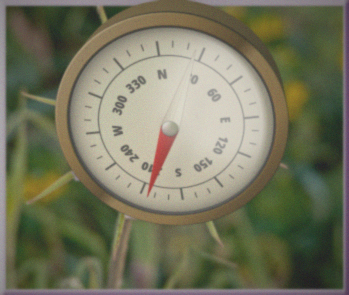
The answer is 205 °
